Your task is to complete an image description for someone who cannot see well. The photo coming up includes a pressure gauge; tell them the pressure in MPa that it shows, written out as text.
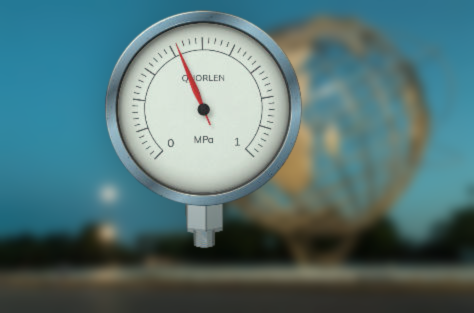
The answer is 0.42 MPa
